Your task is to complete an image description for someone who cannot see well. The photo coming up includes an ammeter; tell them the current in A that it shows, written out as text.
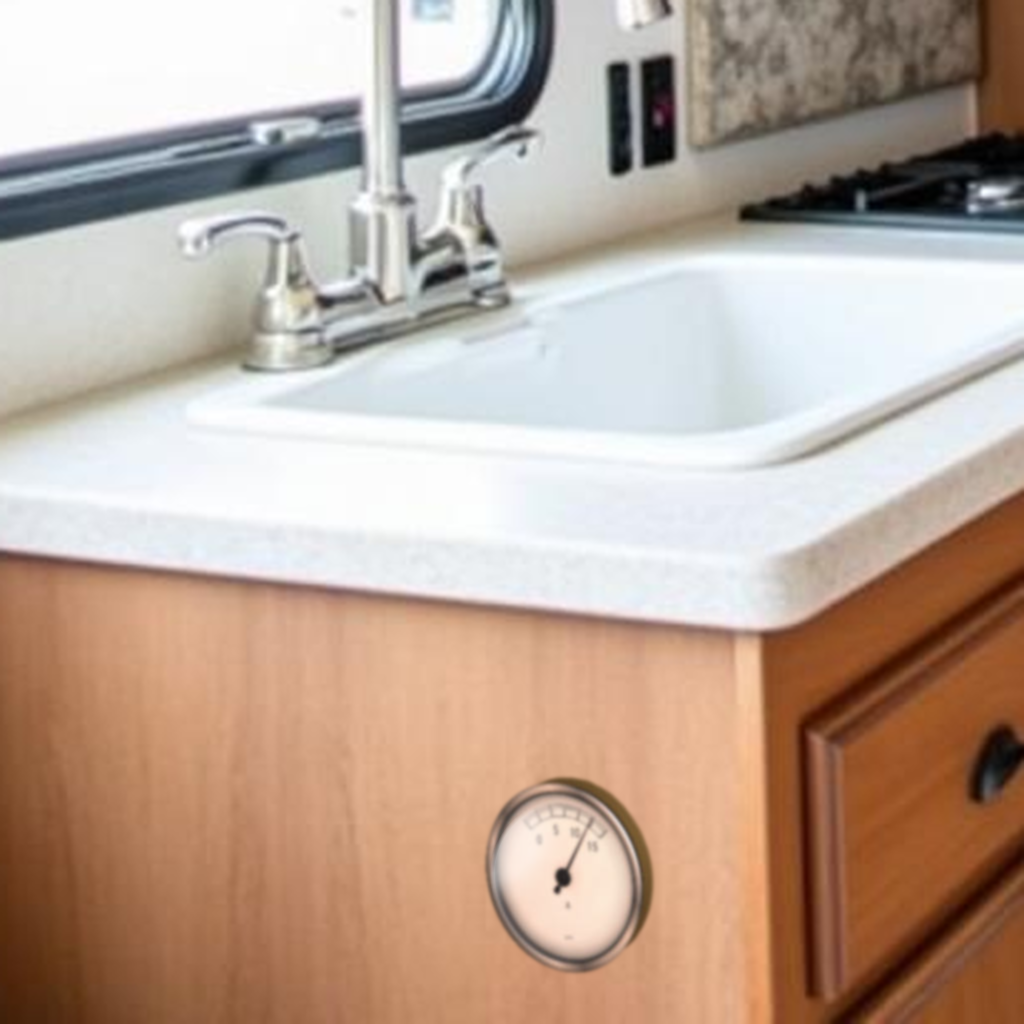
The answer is 12.5 A
